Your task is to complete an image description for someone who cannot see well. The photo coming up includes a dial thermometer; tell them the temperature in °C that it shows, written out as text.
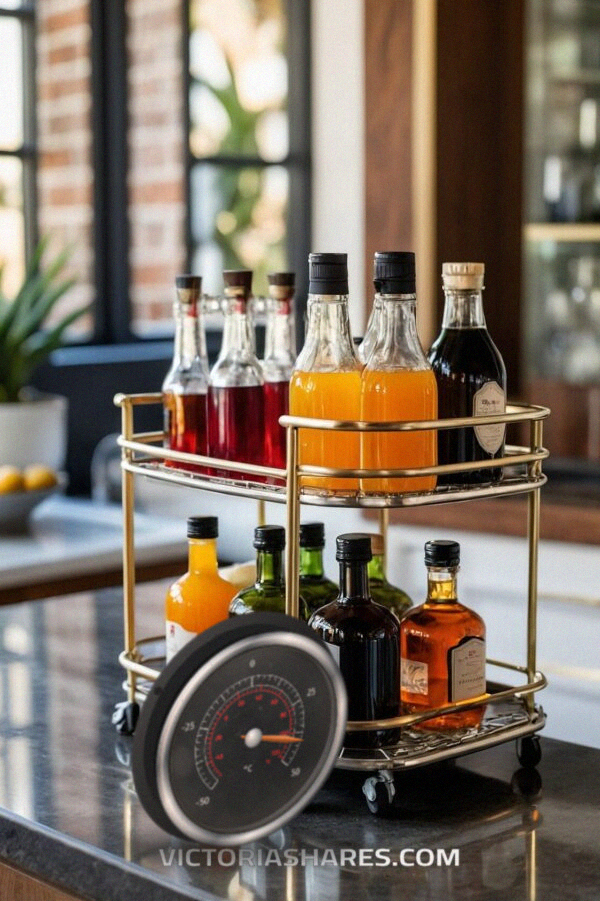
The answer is 40 °C
